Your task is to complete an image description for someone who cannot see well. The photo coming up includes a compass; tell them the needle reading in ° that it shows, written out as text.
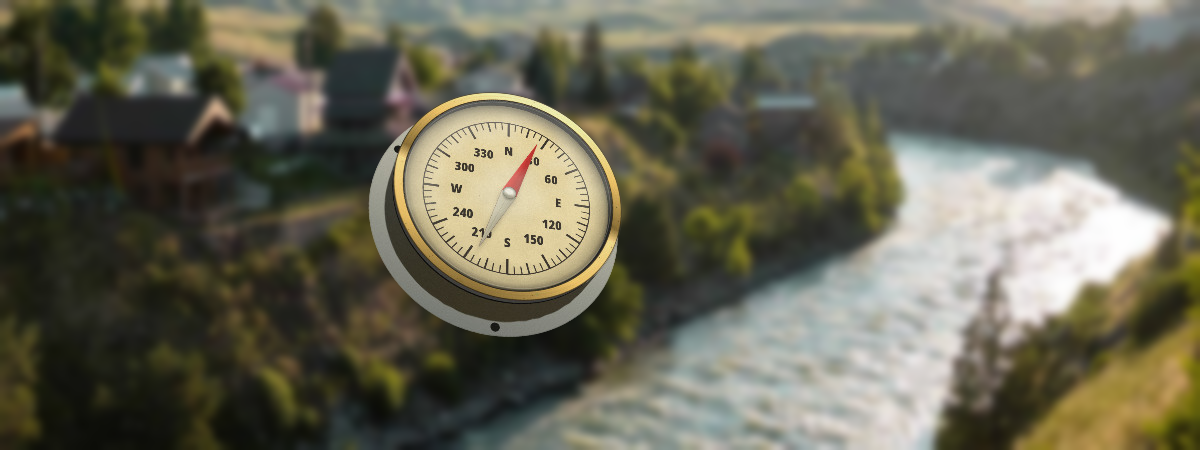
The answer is 25 °
